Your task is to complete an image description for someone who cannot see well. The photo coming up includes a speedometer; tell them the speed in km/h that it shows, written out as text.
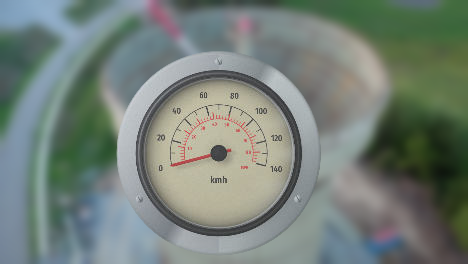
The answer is 0 km/h
